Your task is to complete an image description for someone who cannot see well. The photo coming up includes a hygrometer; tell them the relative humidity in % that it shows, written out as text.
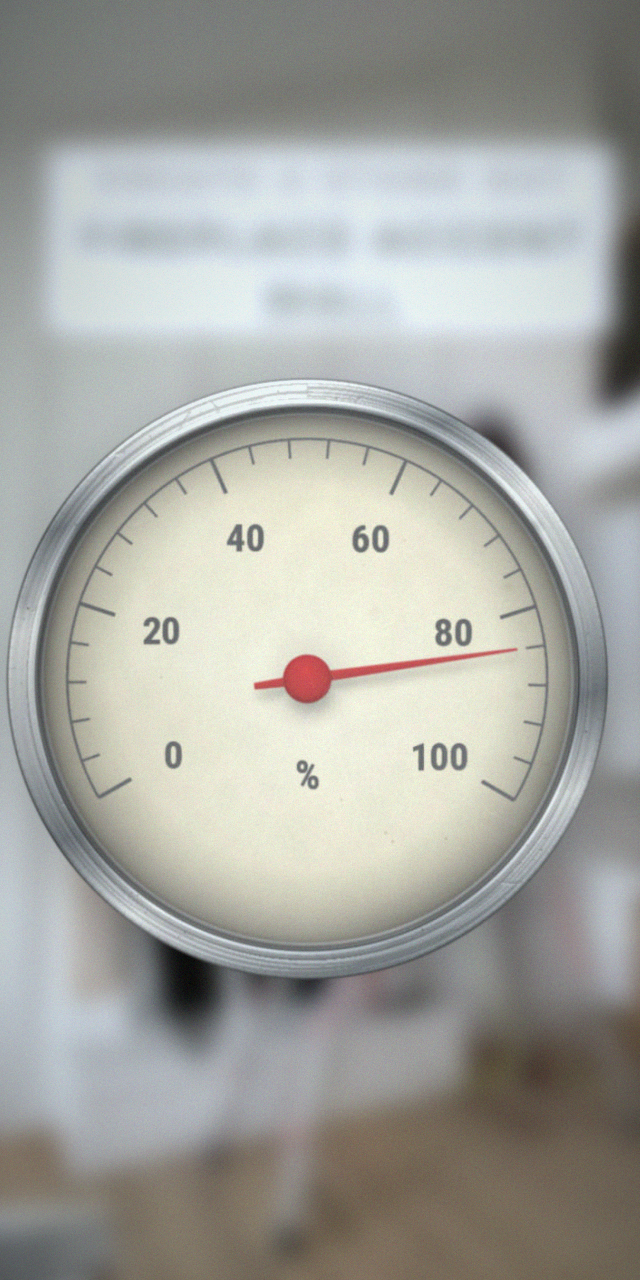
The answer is 84 %
